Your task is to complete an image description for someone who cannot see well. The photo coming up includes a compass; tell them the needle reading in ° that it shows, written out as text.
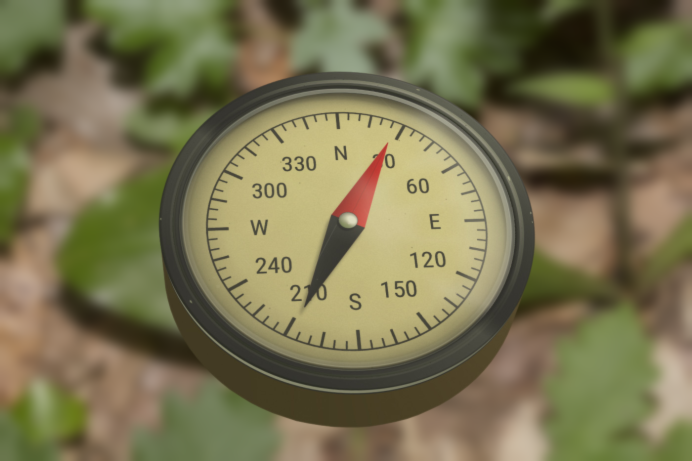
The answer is 27.5 °
